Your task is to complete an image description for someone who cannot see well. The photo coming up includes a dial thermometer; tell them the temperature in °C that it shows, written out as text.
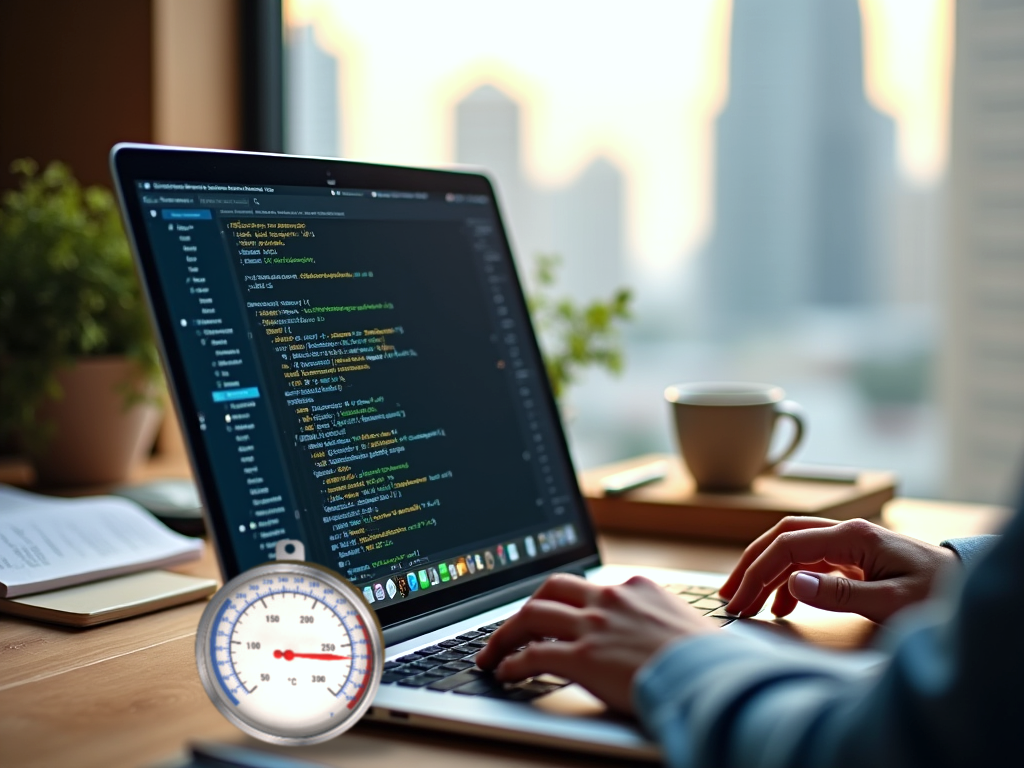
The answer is 260 °C
